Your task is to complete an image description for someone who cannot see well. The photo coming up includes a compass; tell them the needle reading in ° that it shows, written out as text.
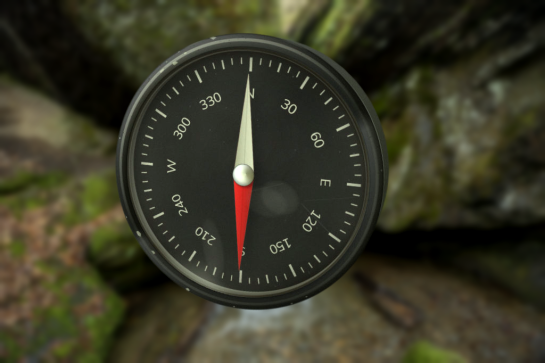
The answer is 180 °
